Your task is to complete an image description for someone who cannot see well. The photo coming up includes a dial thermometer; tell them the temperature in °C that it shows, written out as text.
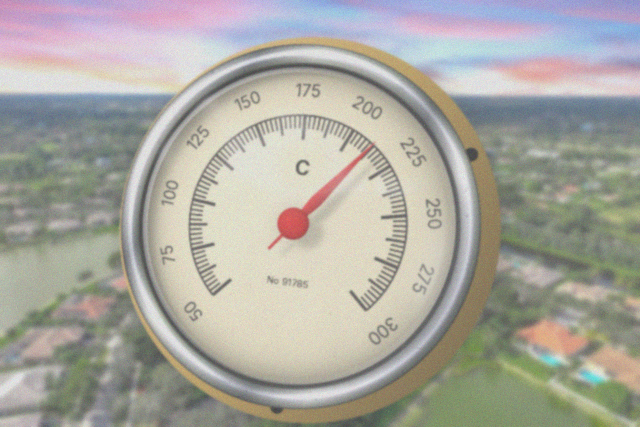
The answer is 212.5 °C
